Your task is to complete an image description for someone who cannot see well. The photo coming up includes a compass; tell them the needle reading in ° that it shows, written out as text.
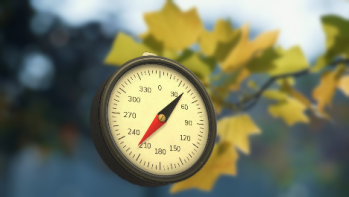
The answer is 220 °
